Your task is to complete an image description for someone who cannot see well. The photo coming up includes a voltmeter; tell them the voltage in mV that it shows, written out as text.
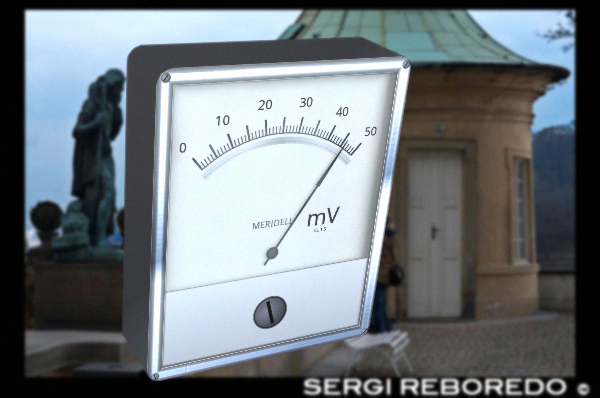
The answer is 45 mV
